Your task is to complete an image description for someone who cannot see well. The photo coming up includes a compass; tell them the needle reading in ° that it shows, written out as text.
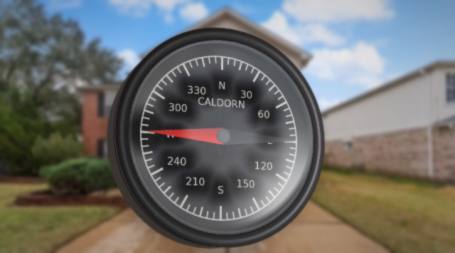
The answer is 270 °
